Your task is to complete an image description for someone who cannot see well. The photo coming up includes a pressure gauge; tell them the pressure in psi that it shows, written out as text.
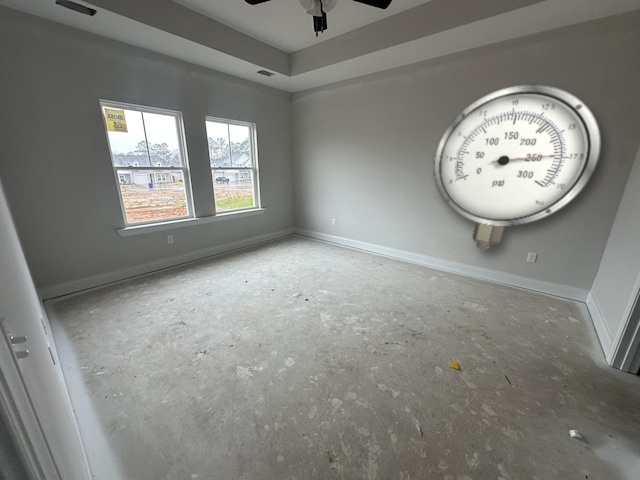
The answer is 250 psi
